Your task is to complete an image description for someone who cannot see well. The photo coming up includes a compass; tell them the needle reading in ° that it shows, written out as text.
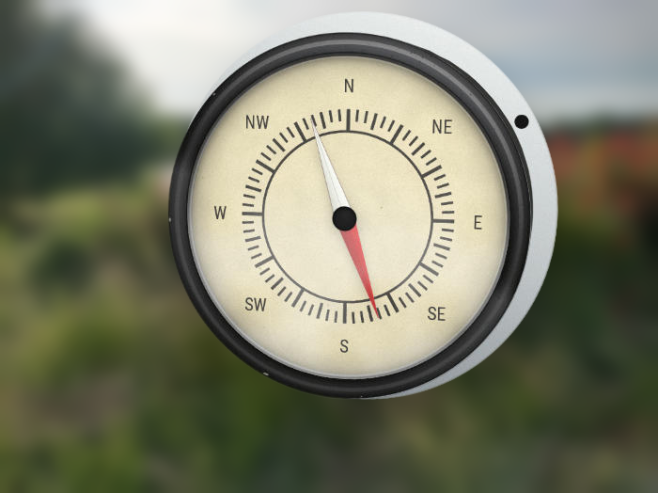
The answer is 160 °
